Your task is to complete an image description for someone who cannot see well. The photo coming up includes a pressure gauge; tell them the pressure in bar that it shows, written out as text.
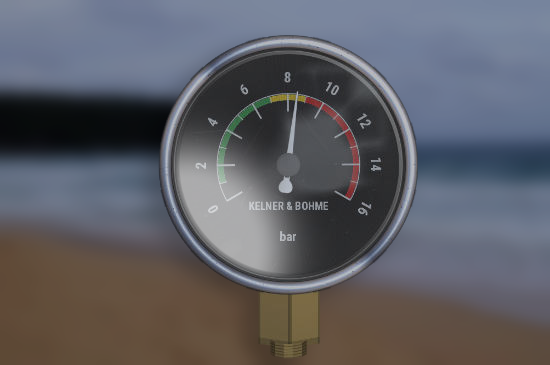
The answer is 8.5 bar
